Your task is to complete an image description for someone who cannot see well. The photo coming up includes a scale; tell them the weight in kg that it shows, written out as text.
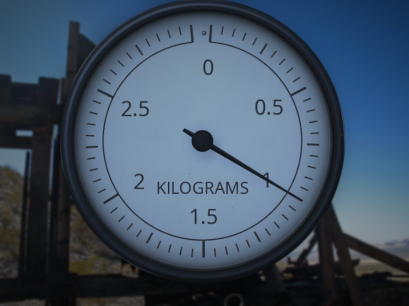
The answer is 1 kg
